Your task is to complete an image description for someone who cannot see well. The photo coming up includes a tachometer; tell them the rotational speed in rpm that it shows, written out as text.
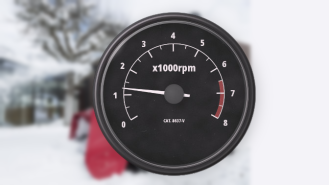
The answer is 1250 rpm
